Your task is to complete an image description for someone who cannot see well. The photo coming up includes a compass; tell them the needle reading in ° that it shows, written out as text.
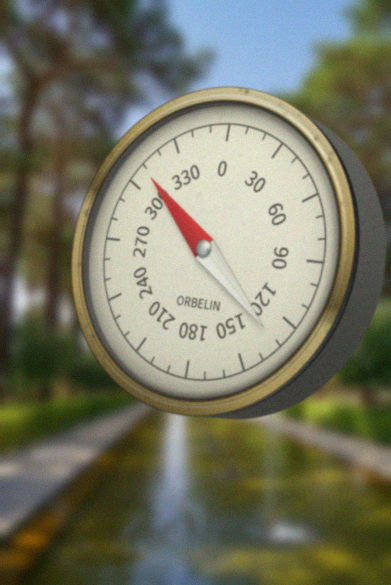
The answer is 310 °
